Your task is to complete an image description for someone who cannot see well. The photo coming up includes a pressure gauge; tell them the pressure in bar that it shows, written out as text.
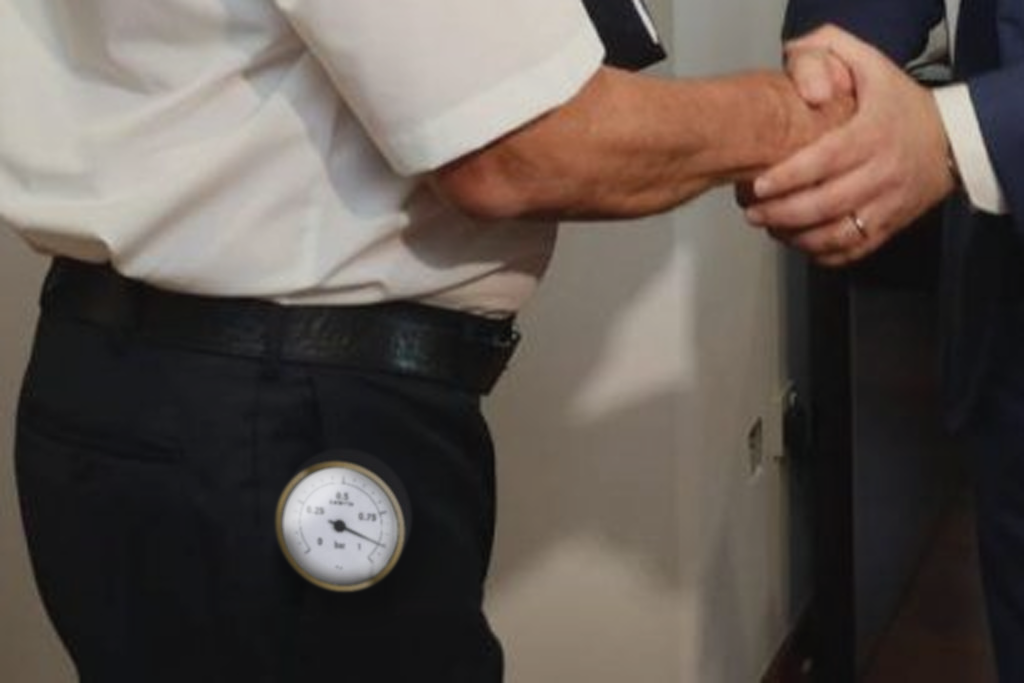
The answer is 0.9 bar
